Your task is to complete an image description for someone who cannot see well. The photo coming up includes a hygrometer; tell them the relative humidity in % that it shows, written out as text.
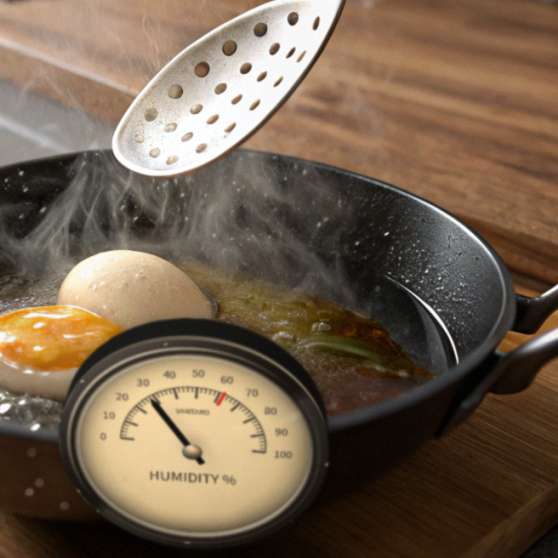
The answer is 30 %
